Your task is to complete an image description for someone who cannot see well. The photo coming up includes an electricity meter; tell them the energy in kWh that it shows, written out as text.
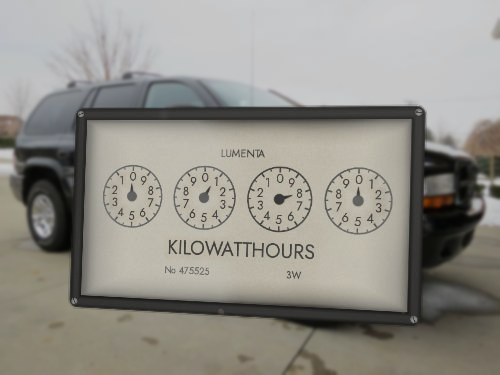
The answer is 80 kWh
